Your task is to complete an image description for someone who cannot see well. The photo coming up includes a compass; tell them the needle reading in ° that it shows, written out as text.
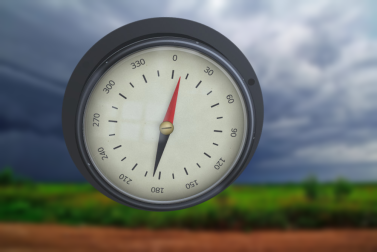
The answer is 7.5 °
